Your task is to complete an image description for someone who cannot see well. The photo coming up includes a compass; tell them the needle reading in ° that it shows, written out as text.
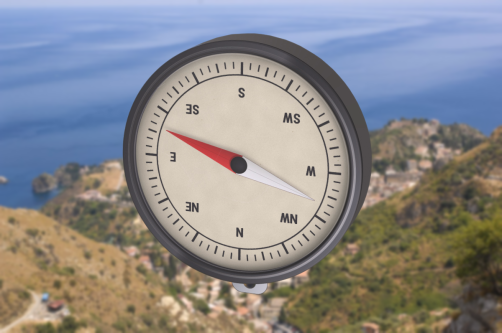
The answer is 110 °
